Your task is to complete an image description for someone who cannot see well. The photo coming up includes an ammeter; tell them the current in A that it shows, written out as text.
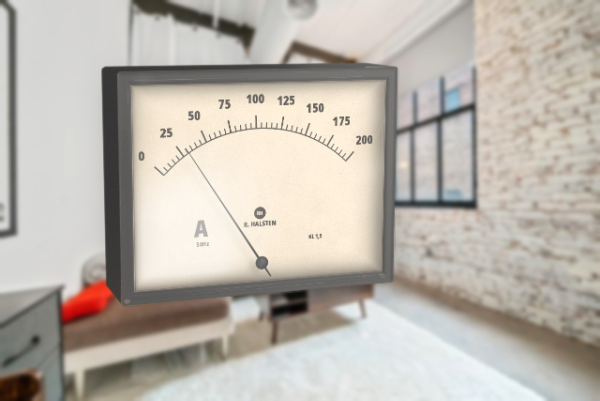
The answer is 30 A
